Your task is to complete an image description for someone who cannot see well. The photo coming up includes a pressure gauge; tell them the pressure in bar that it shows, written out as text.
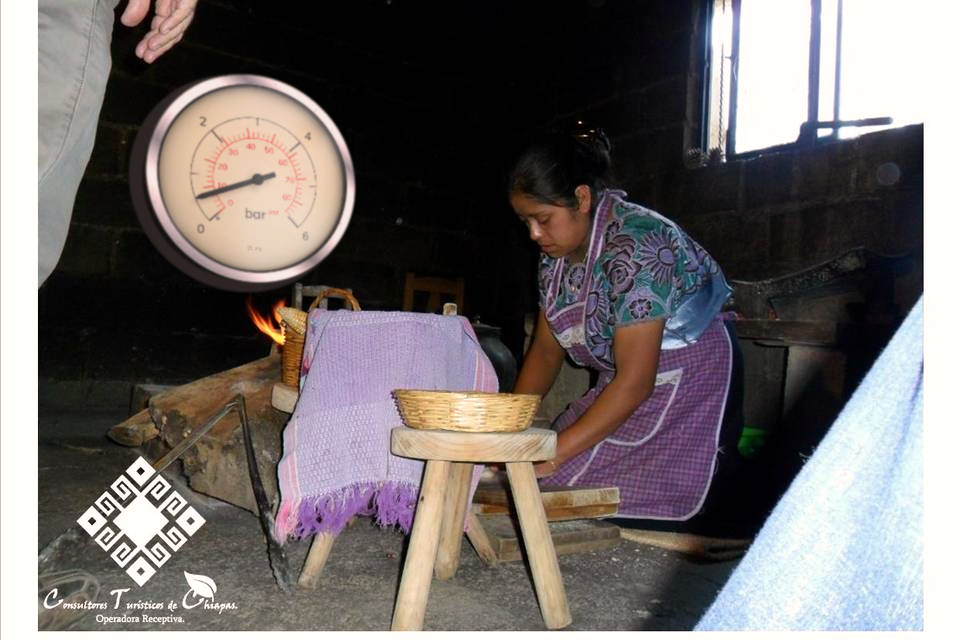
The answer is 0.5 bar
